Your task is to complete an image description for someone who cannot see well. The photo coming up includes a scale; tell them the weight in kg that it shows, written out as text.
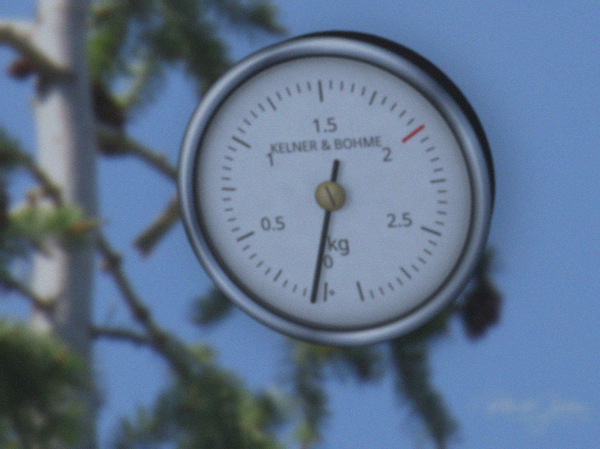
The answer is 0.05 kg
